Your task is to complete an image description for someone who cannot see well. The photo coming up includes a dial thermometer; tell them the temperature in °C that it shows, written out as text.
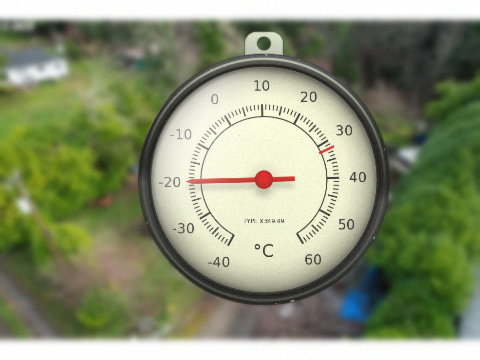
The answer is -20 °C
